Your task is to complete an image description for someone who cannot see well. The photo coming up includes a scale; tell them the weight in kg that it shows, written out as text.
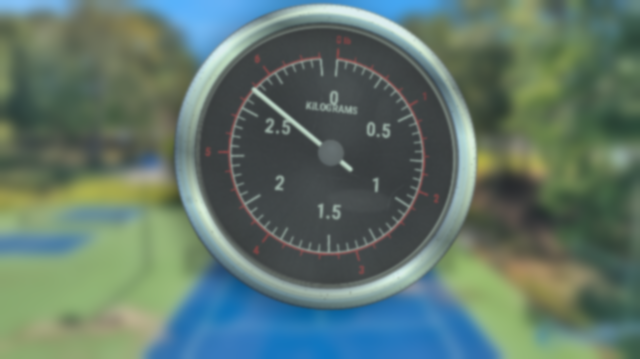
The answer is 2.6 kg
